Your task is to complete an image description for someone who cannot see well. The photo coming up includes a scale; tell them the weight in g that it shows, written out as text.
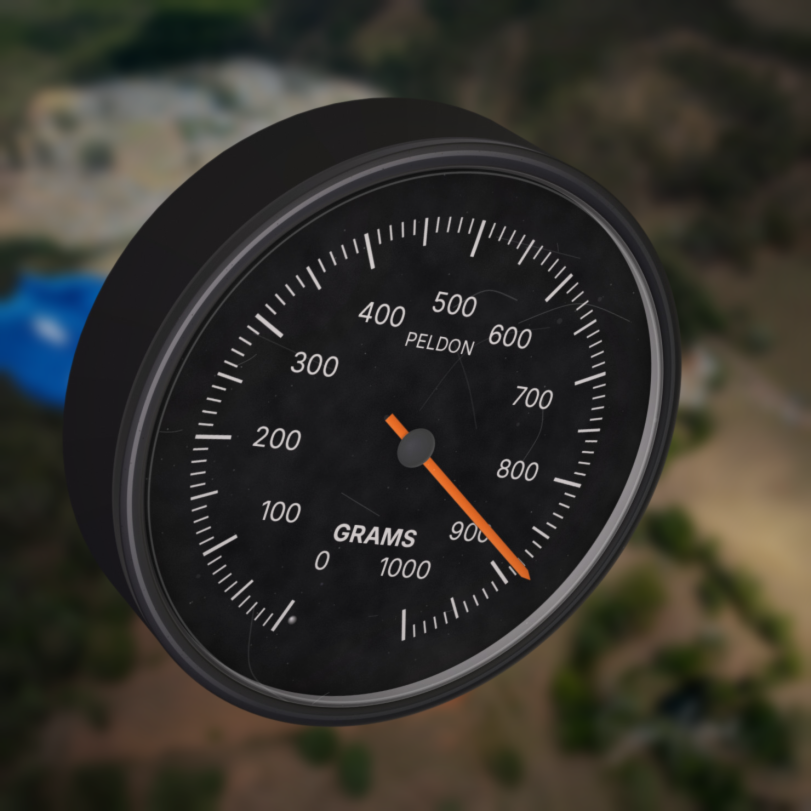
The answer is 885 g
